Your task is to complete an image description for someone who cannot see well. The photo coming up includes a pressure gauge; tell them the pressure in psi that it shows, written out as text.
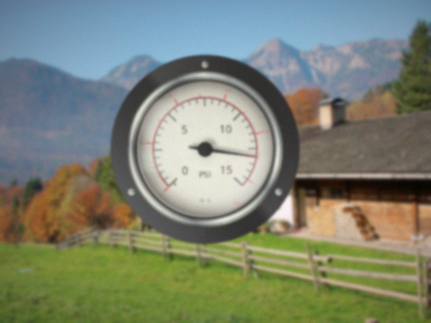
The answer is 13 psi
